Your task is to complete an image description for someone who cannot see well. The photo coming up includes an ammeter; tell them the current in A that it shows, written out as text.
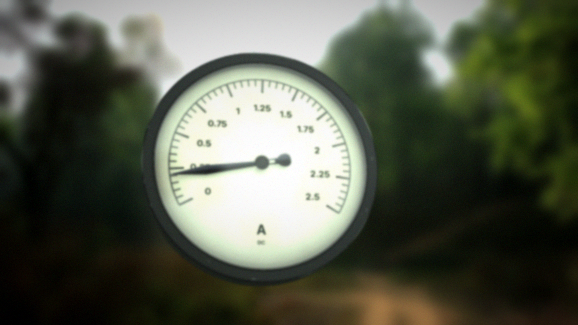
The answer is 0.2 A
